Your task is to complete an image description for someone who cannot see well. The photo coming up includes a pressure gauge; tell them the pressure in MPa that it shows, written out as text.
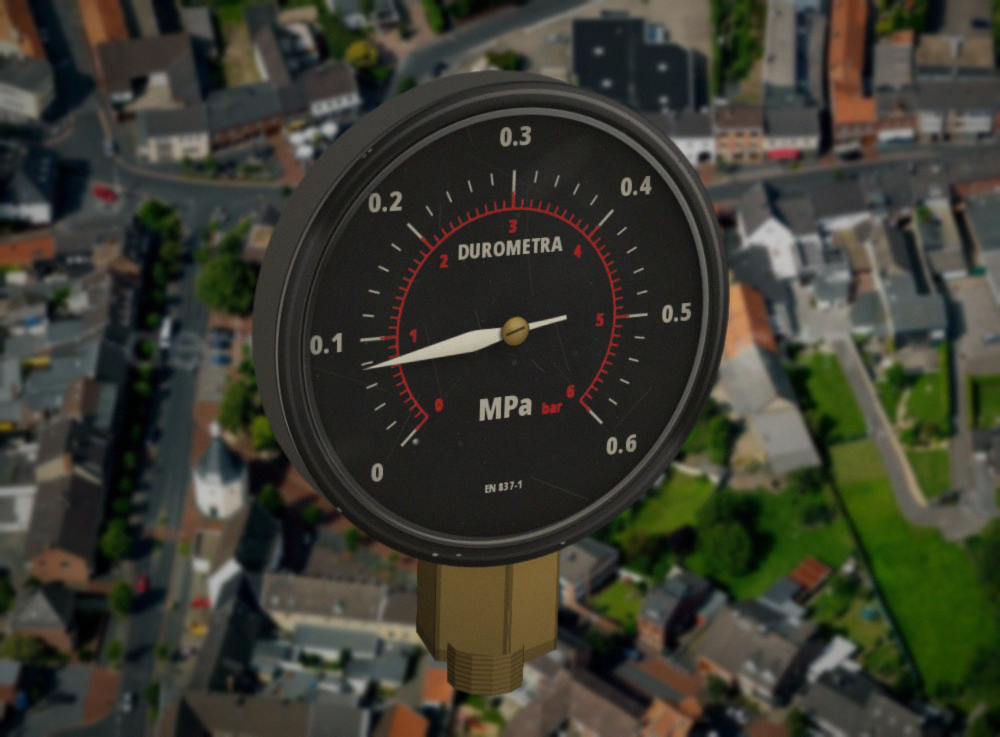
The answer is 0.08 MPa
